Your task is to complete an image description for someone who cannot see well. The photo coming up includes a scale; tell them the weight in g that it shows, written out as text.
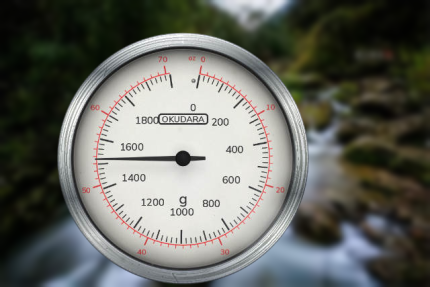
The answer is 1520 g
